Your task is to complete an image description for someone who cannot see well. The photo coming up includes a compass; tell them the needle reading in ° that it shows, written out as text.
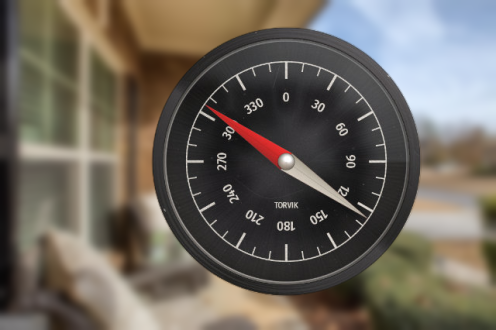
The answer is 305 °
